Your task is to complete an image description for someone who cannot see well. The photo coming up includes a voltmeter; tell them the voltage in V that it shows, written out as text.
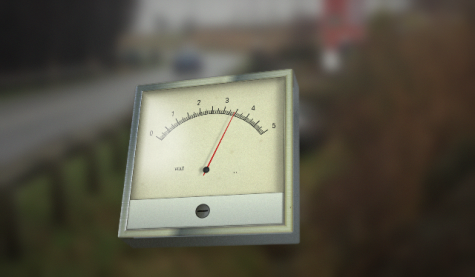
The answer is 3.5 V
